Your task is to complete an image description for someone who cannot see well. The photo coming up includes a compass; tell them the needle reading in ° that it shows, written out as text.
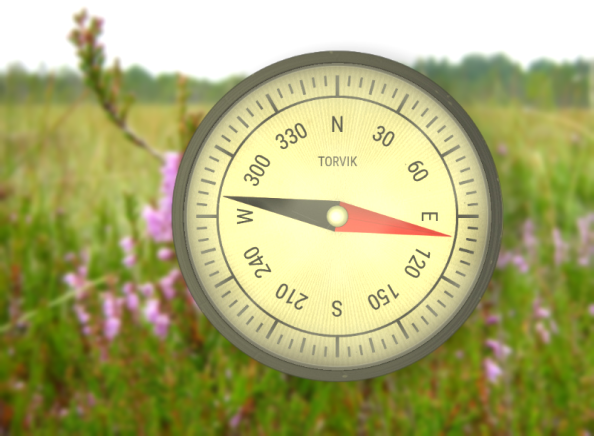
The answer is 100 °
